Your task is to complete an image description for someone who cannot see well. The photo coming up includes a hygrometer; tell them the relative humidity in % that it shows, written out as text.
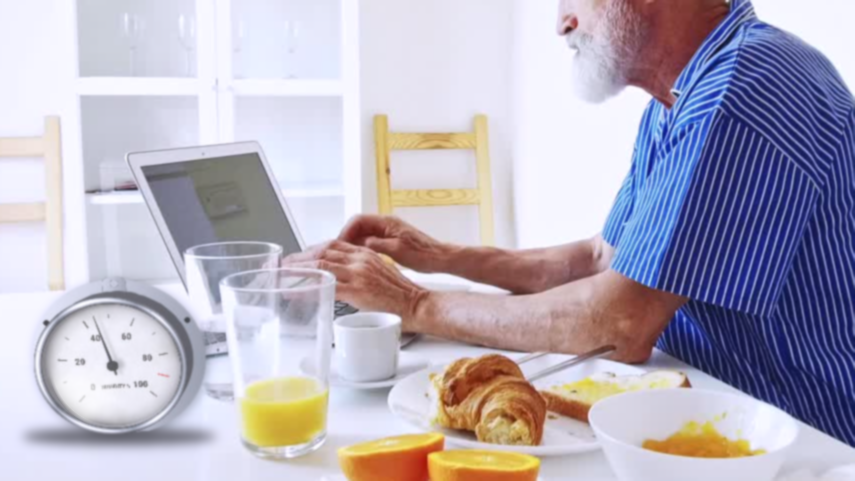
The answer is 45 %
